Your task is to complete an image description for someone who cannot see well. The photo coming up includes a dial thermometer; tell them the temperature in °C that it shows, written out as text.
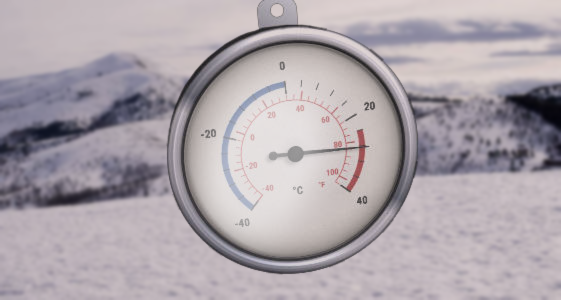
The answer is 28 °C
